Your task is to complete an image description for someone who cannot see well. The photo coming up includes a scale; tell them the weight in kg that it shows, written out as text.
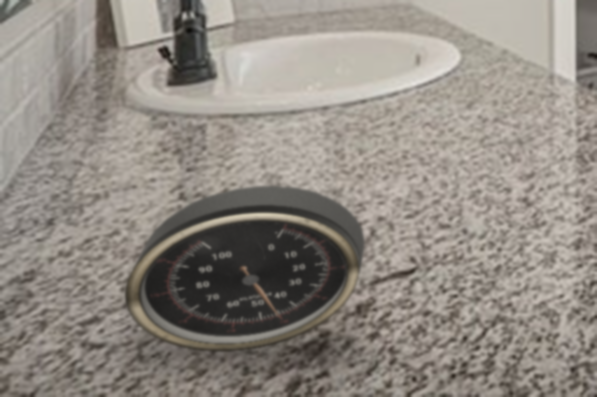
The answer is 45 kg
